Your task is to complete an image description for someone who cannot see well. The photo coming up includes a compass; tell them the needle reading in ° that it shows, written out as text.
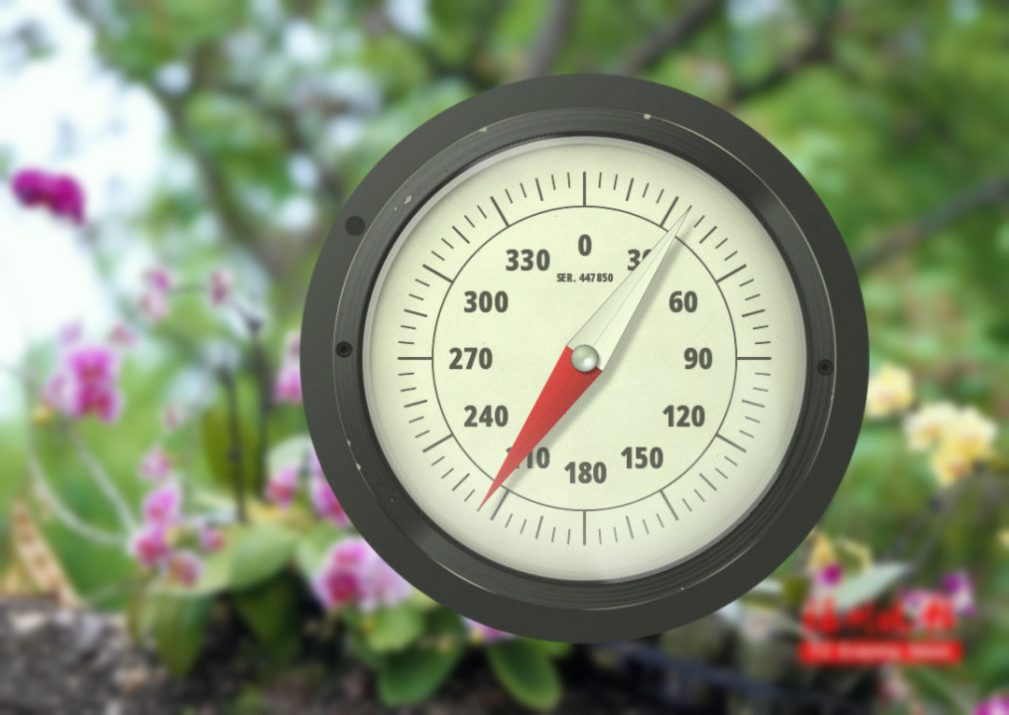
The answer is 215 °
